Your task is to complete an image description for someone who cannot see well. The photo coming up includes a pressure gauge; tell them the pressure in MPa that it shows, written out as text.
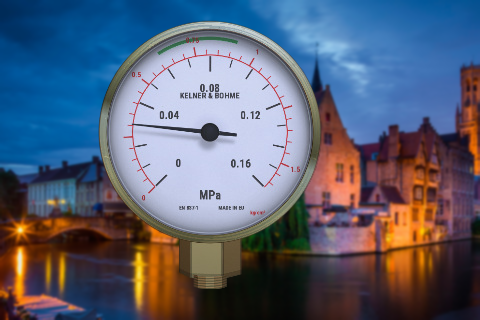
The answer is 0.03 MPa
